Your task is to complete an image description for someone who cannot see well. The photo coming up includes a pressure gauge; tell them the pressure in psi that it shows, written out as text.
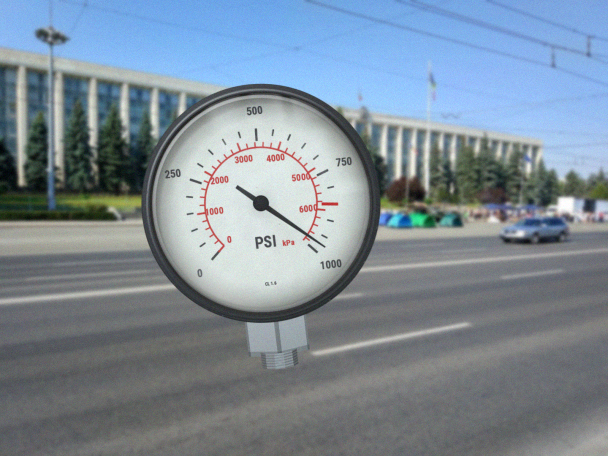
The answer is 975 psi
